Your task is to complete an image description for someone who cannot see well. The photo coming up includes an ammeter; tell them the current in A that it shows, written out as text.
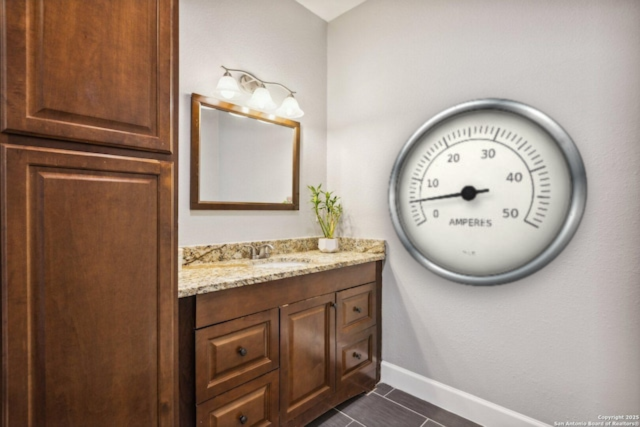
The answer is 5 A
